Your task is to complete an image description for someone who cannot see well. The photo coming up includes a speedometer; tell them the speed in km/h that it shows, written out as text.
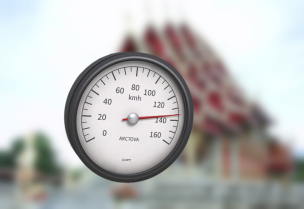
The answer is 135 km/h
